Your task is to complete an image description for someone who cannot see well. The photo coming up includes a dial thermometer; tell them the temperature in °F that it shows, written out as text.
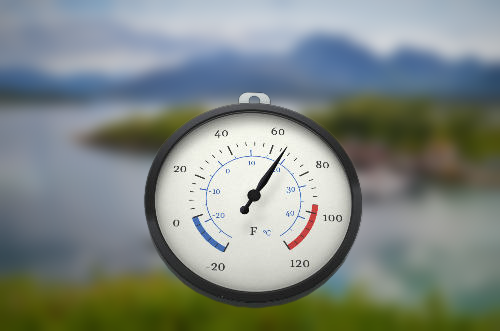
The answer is 66 °F
